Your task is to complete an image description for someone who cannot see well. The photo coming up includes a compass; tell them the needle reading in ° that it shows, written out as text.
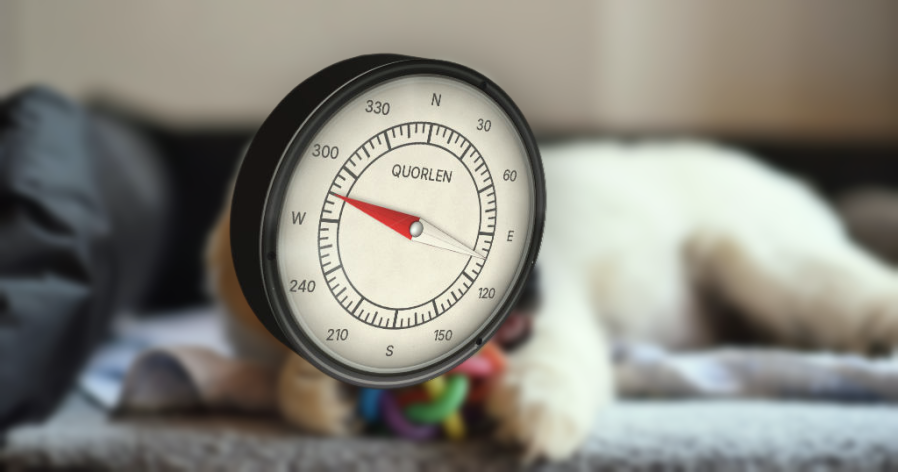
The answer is 285 °
